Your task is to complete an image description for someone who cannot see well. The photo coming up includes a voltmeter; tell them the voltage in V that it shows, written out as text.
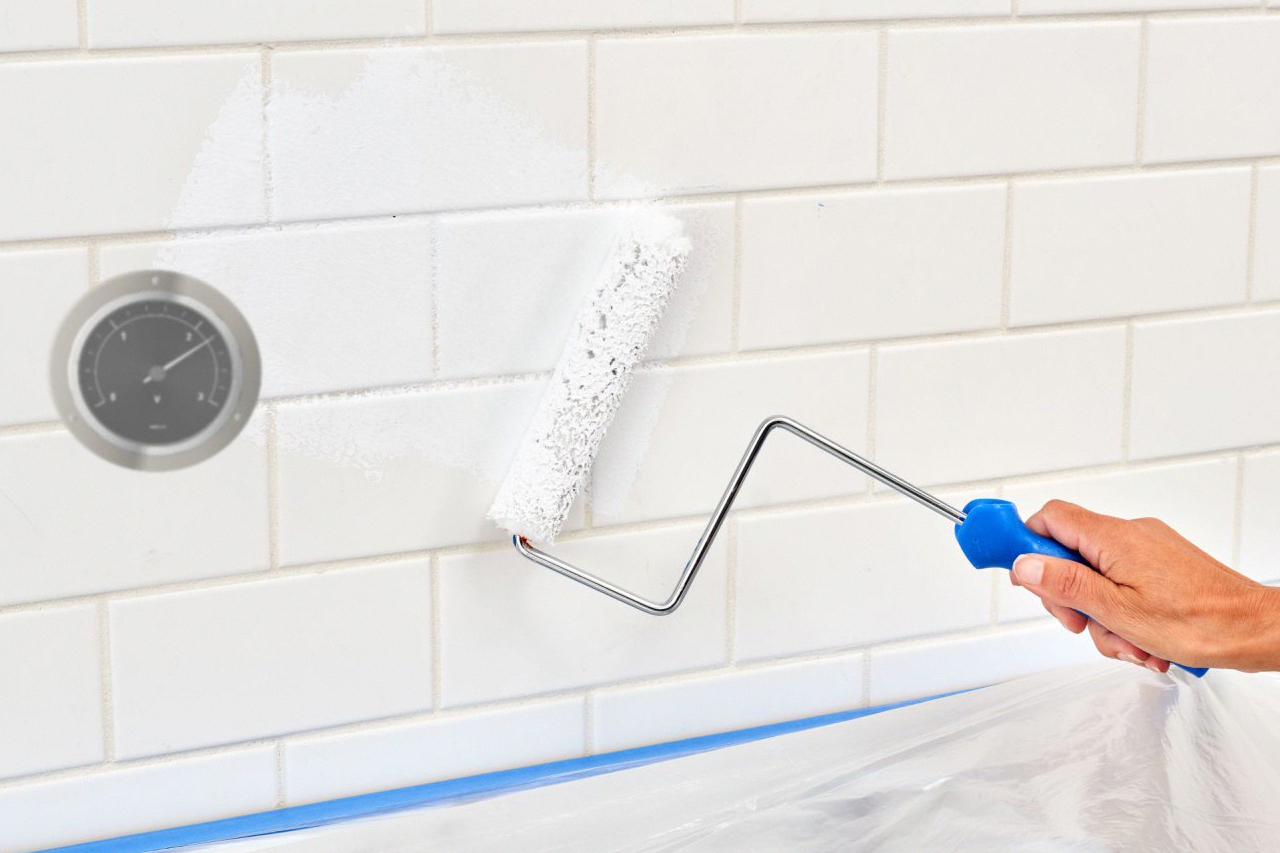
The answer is 2.2 V
